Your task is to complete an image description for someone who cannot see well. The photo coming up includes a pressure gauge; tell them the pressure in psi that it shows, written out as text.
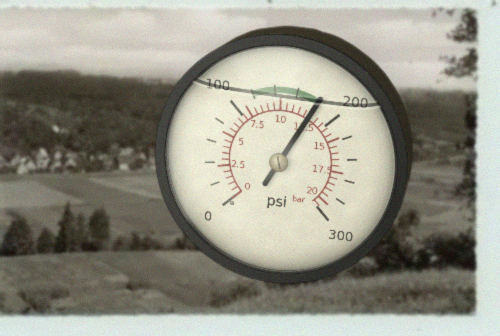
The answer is 180 psi
